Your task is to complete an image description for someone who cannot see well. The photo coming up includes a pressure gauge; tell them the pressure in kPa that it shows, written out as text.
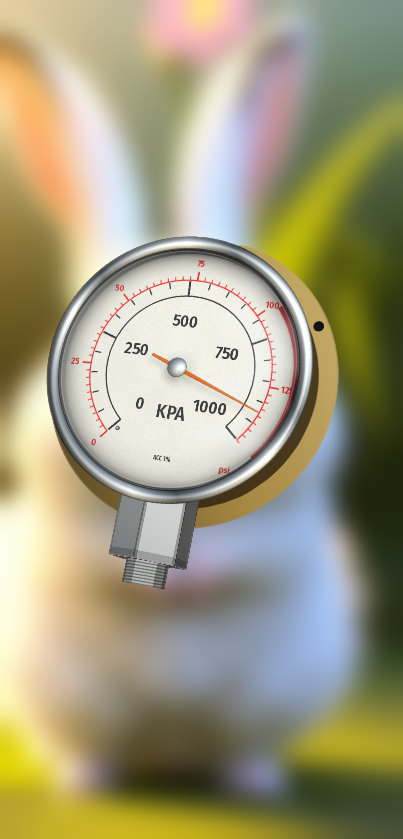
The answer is 925 kPa
